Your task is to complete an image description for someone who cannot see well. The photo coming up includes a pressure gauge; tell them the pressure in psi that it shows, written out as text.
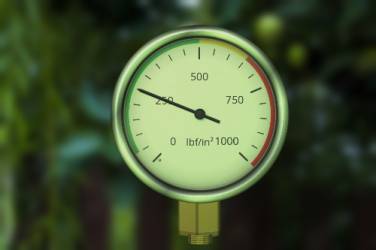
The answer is 250 psi
